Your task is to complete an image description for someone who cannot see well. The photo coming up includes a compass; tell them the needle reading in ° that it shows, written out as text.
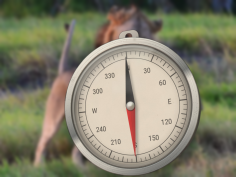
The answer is 180 °
